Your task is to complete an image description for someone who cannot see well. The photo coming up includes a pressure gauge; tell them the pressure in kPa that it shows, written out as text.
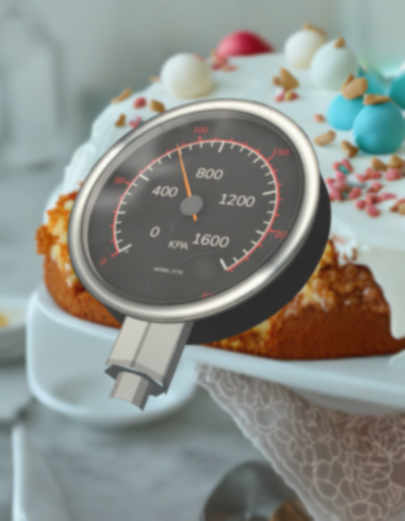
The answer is 600 kPa
